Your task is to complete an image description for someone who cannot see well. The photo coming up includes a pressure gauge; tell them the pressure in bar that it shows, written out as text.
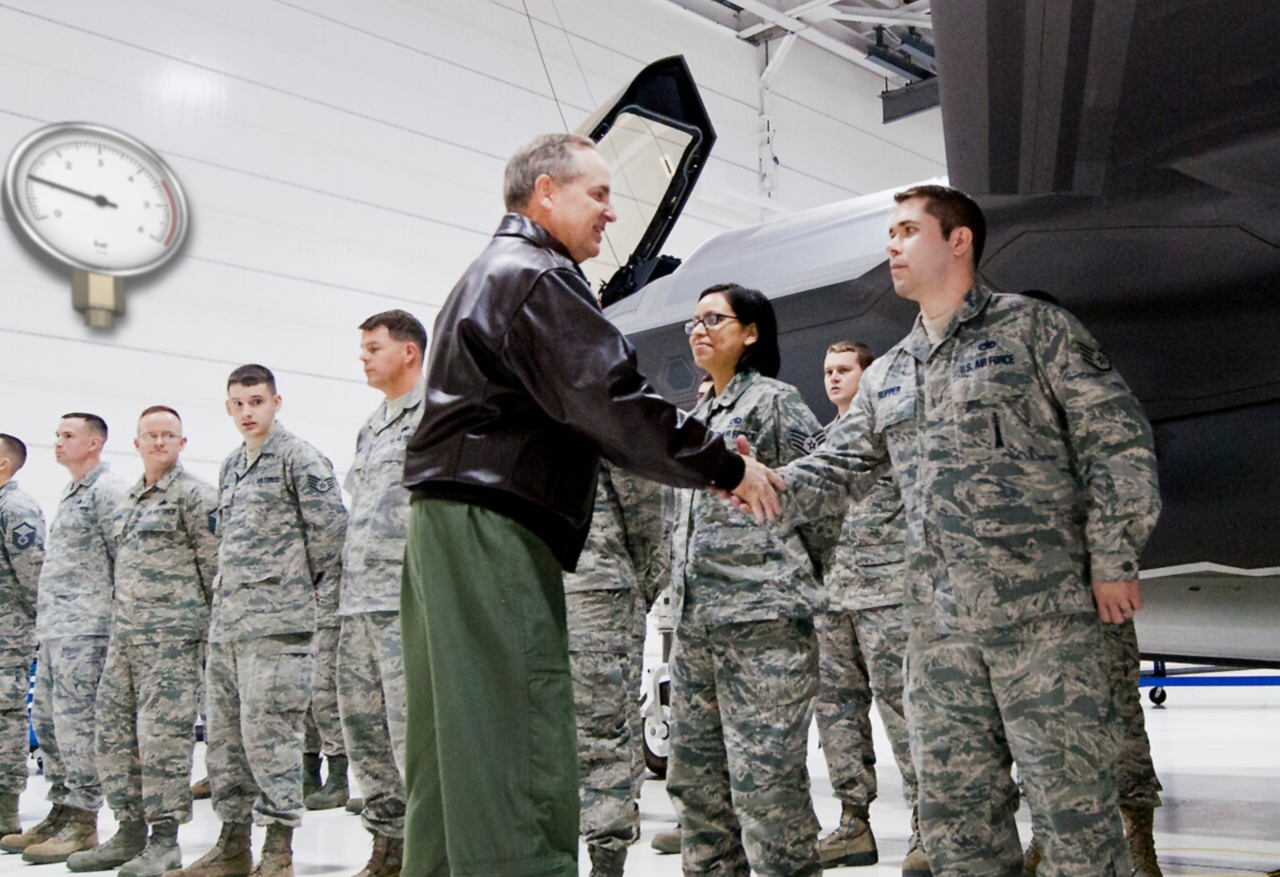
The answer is 1 bar
